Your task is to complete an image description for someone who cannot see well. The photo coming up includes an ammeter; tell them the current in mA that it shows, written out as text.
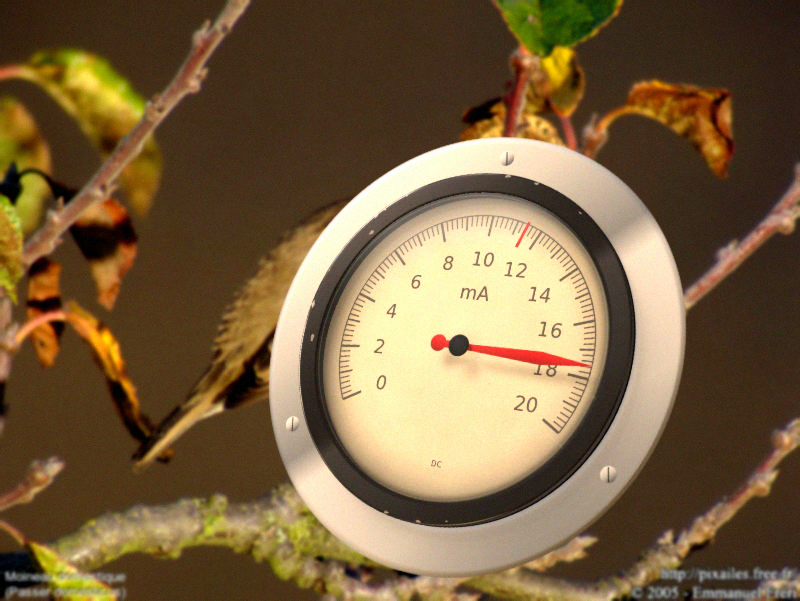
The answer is 17.6 mA
